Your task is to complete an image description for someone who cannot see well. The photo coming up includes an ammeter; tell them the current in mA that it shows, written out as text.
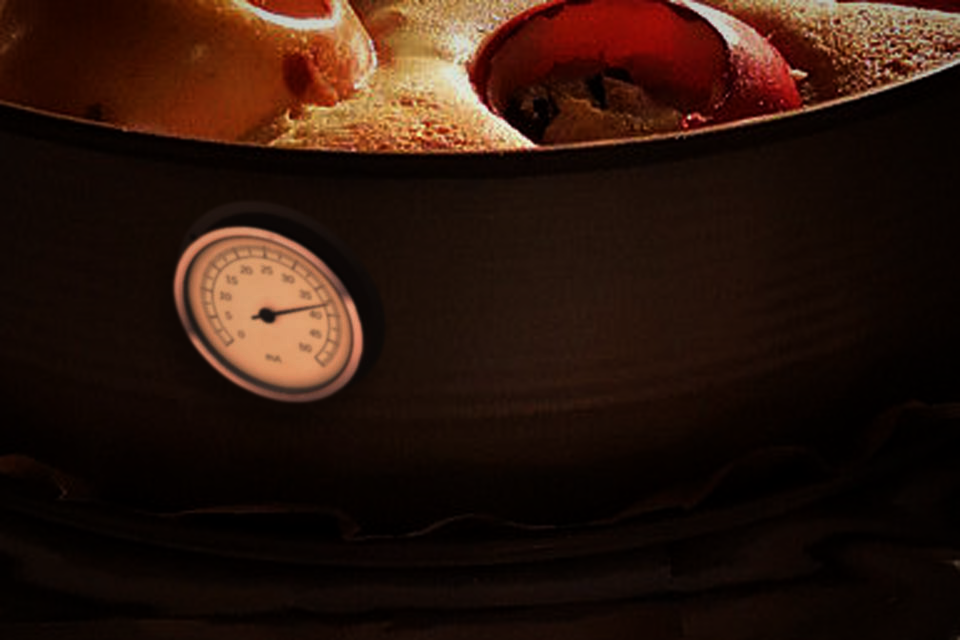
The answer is 37.5 mA
